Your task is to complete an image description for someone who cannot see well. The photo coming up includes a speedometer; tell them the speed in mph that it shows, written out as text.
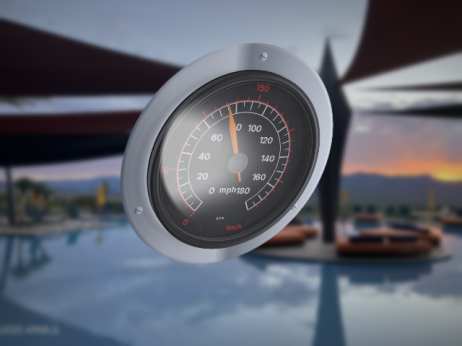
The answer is 75 mph
